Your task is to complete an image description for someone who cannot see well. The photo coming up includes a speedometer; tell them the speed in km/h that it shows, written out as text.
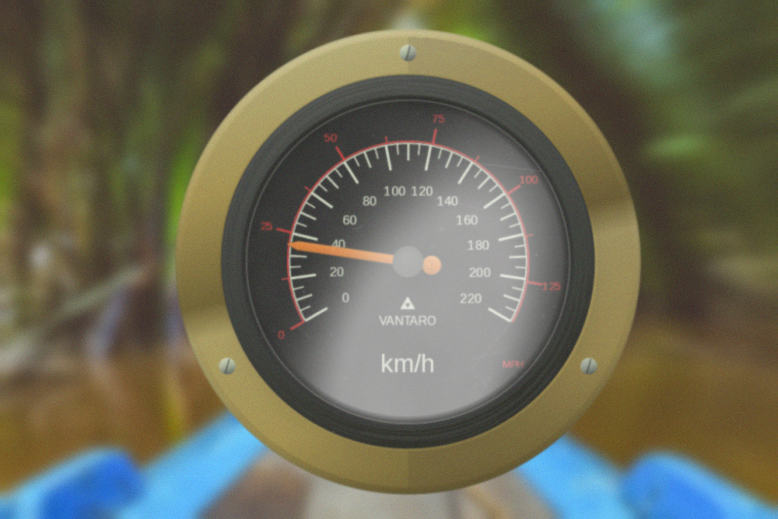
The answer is 35 km/h
